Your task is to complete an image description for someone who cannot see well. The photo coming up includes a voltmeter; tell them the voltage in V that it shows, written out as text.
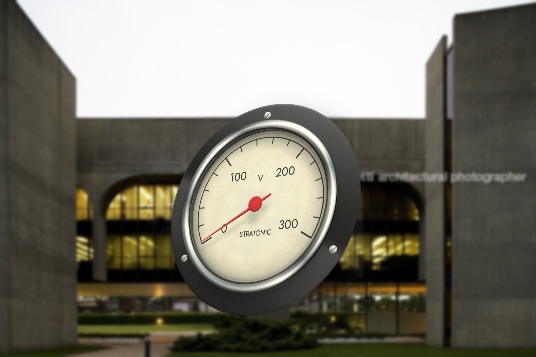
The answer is 0 V
